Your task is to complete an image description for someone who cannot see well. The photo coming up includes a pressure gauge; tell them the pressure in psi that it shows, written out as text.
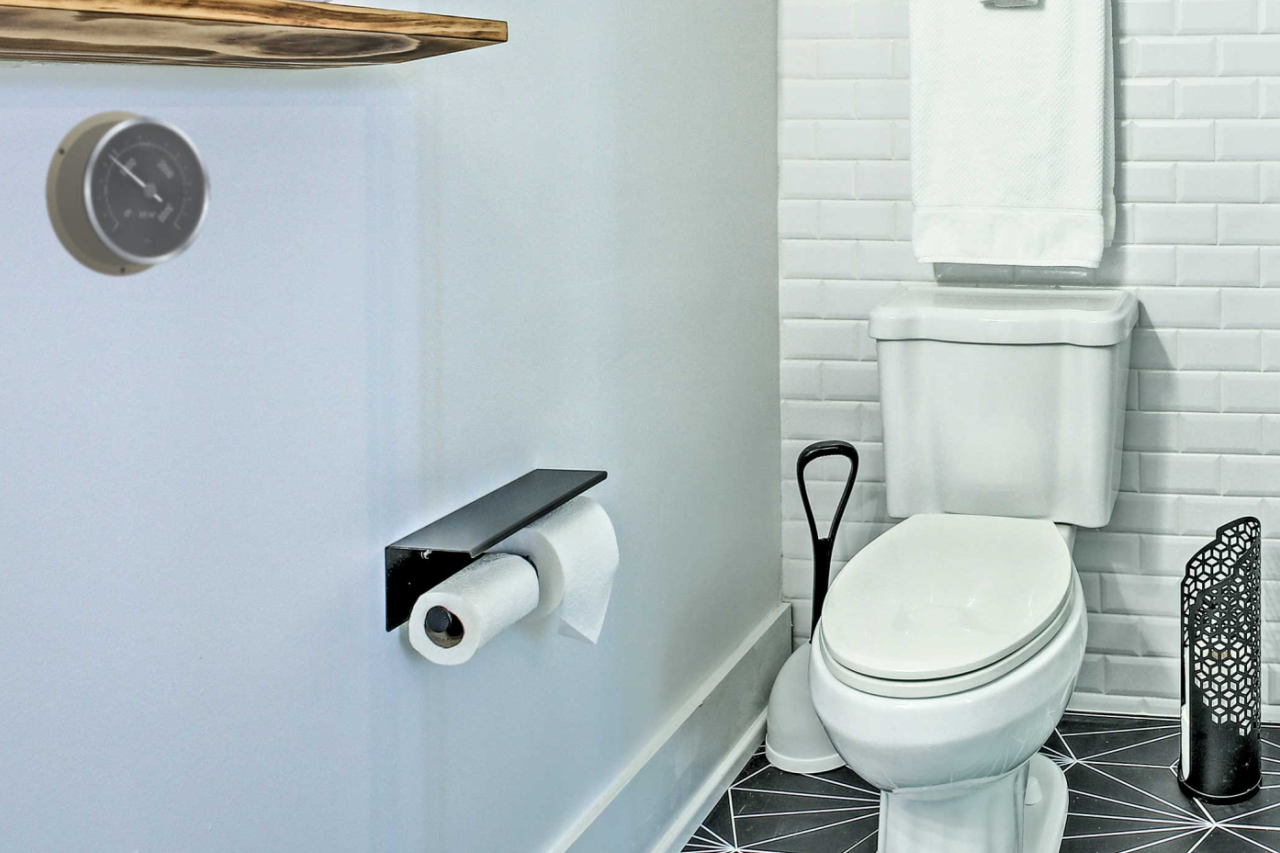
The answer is 900 psi
